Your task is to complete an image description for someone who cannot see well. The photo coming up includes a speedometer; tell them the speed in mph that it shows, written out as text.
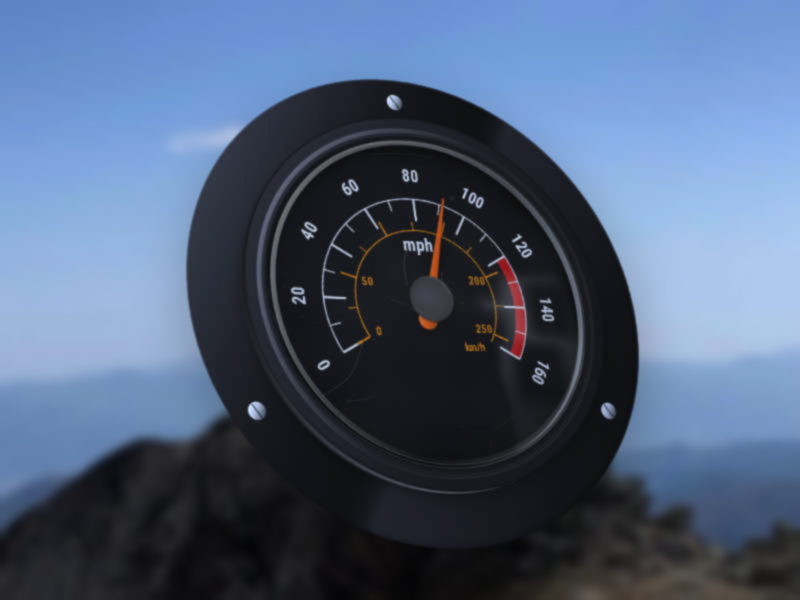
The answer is 90 mph
